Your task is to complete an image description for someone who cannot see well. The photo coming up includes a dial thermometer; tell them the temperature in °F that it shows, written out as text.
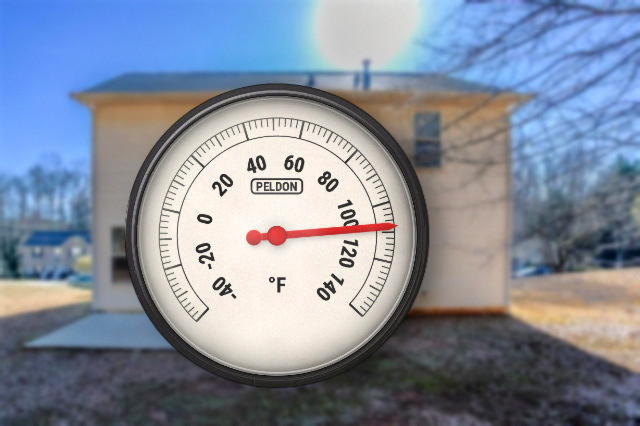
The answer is 108 °F
